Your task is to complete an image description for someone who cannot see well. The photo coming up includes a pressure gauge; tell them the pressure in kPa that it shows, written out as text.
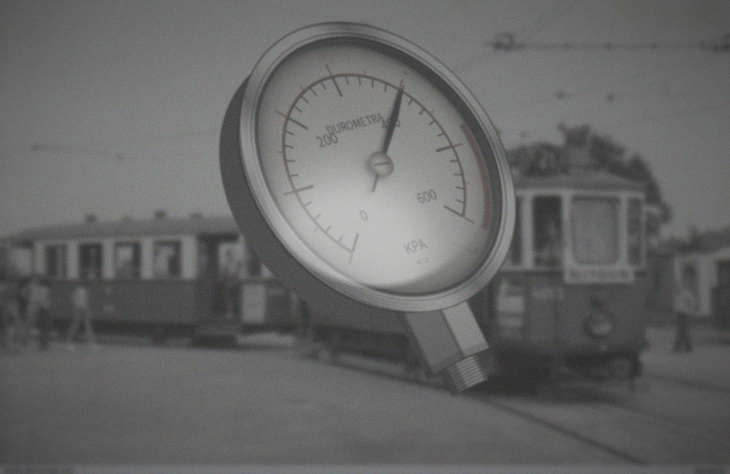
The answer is 400 kPa
